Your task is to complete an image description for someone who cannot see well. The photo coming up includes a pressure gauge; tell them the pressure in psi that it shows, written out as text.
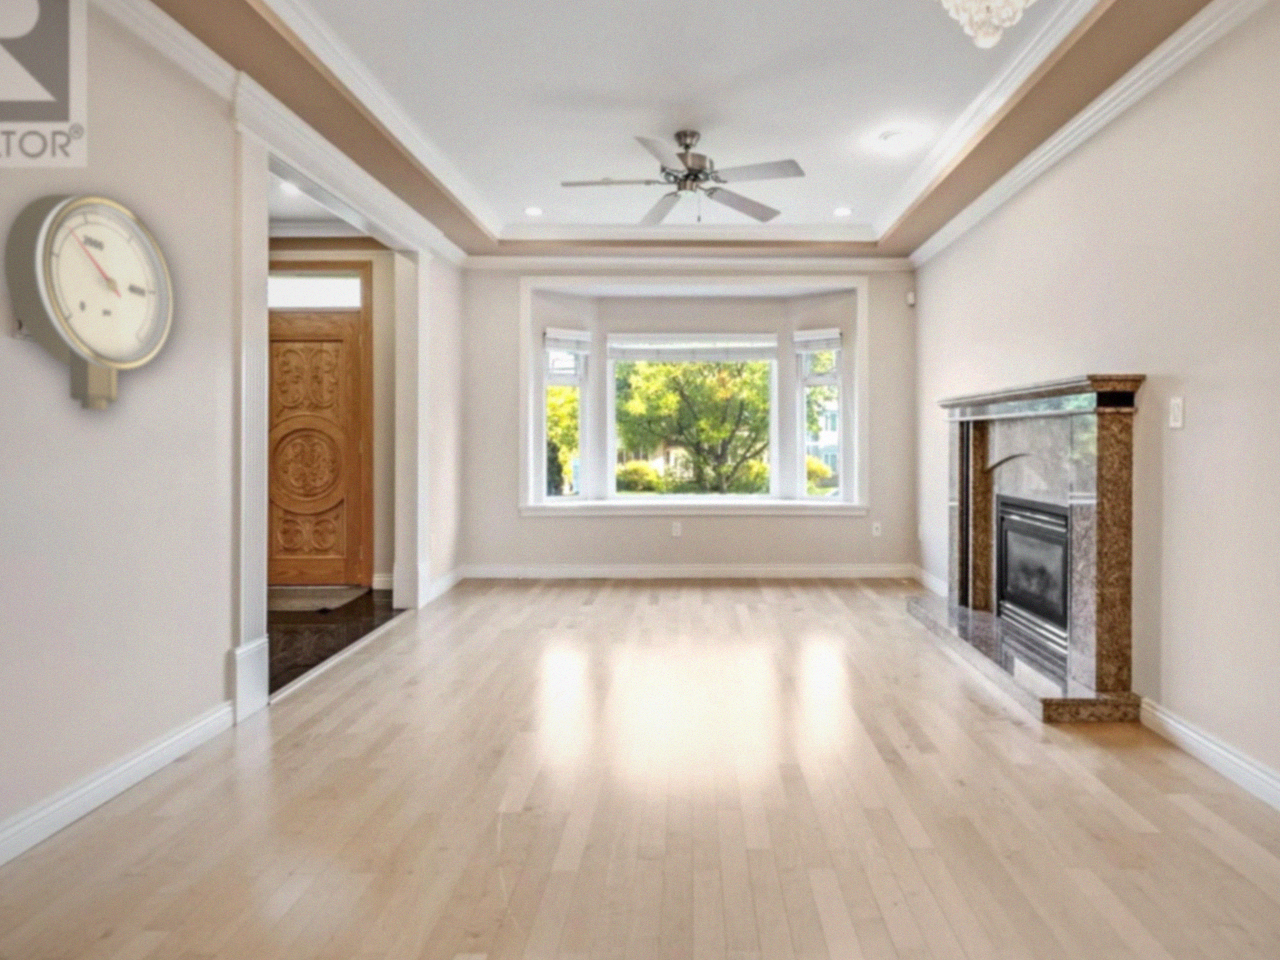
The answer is 1500 psi
